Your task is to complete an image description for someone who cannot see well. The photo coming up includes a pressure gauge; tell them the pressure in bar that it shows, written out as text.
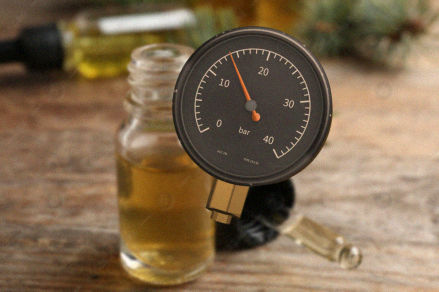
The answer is 14 bar
